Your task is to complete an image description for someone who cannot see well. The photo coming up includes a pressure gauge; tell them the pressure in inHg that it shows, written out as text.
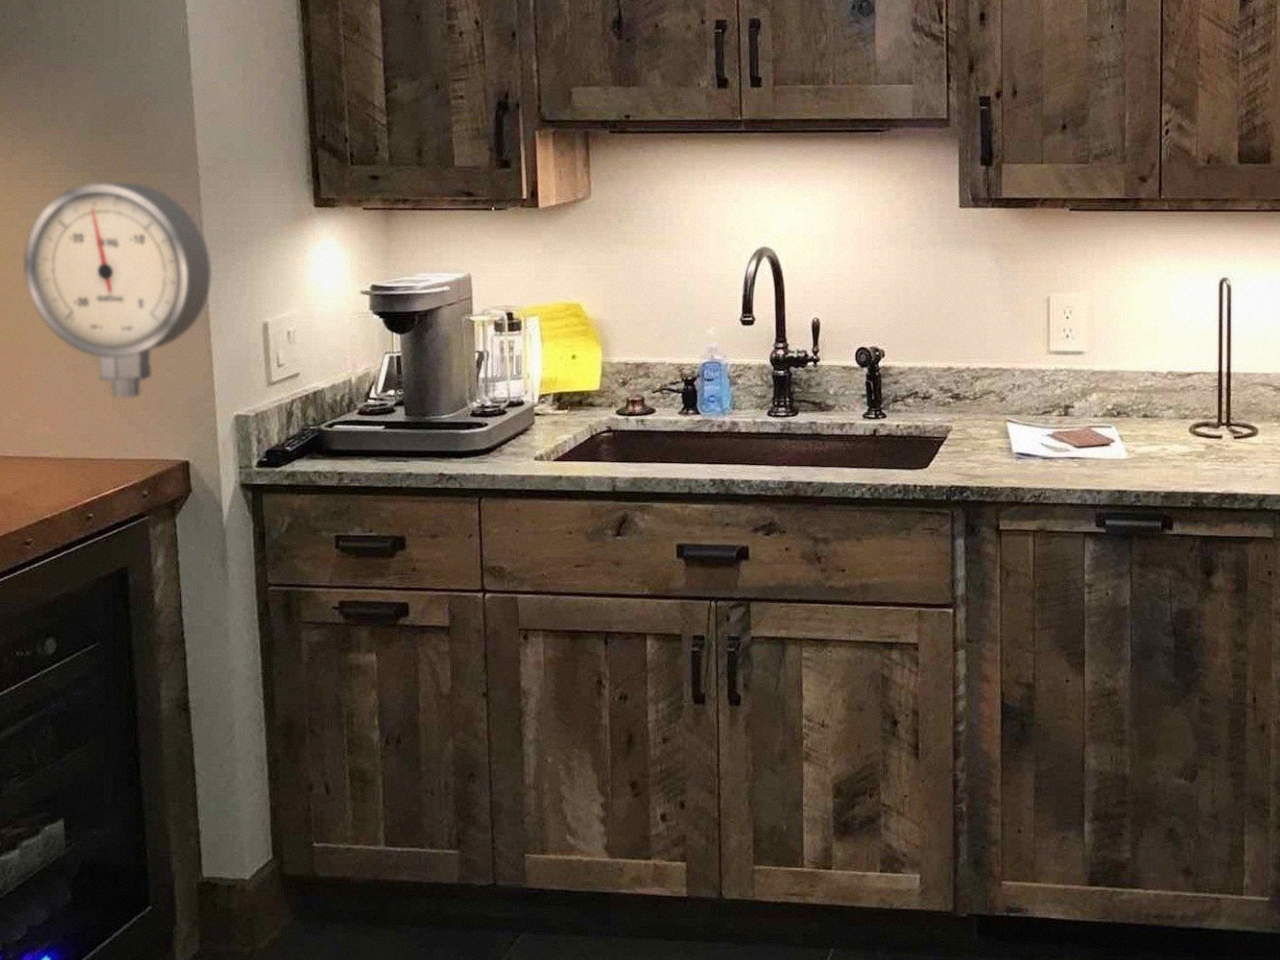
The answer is -16 inHg
